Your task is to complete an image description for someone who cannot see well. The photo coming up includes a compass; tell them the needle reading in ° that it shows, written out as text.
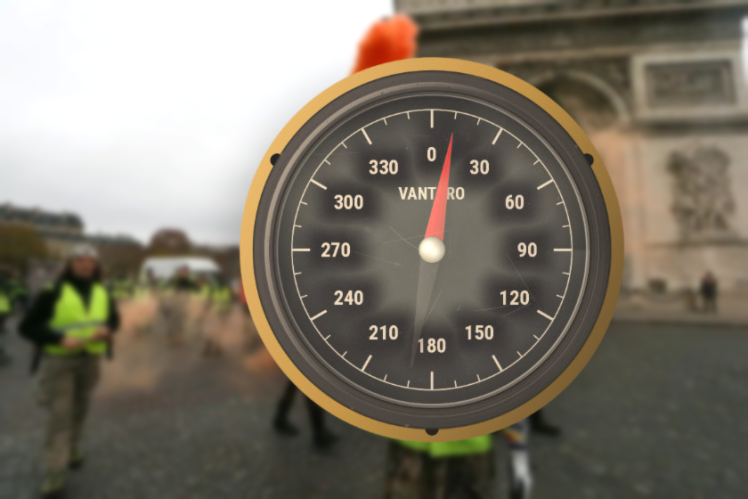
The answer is 10 °
